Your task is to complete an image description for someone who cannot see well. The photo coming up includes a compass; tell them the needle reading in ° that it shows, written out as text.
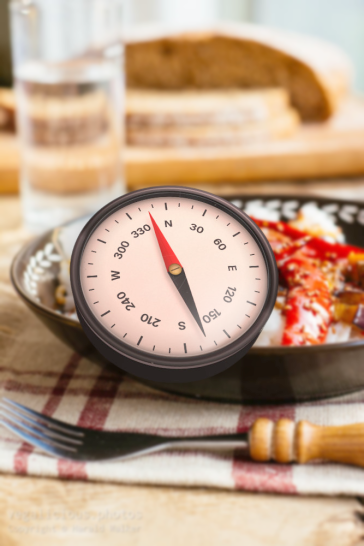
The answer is 345 °
